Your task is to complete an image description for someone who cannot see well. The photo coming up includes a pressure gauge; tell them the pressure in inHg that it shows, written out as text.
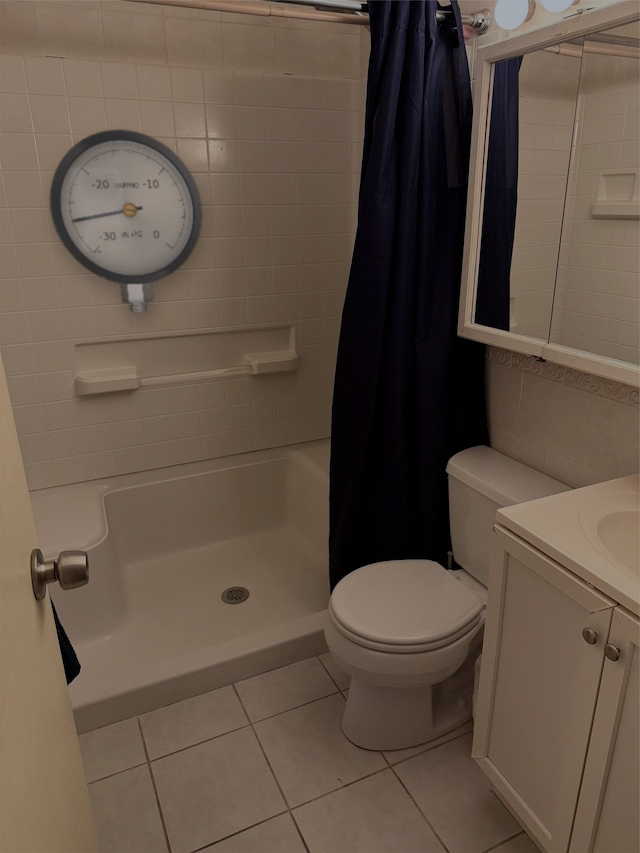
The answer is -26 inHg
